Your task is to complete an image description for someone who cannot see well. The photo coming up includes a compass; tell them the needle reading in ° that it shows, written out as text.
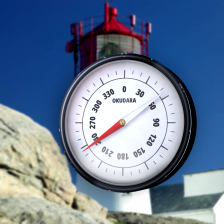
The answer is 235 °
